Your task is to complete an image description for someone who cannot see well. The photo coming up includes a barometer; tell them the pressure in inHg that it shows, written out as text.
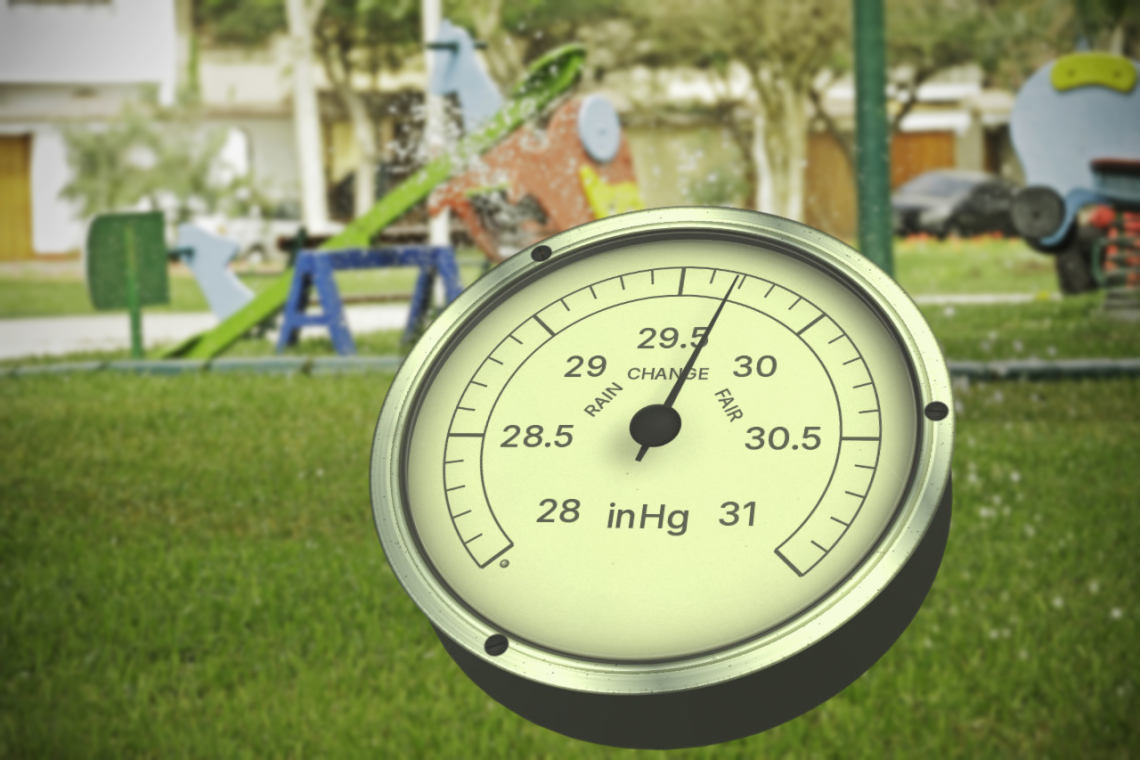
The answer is 29.7 inHg
